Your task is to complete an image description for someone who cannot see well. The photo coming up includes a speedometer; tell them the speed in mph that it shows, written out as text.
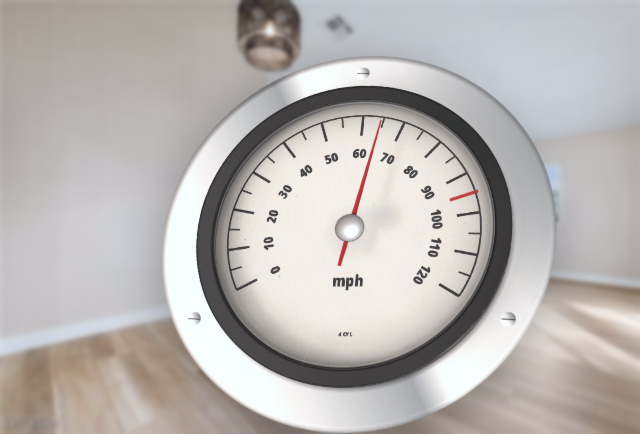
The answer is 65 mph
